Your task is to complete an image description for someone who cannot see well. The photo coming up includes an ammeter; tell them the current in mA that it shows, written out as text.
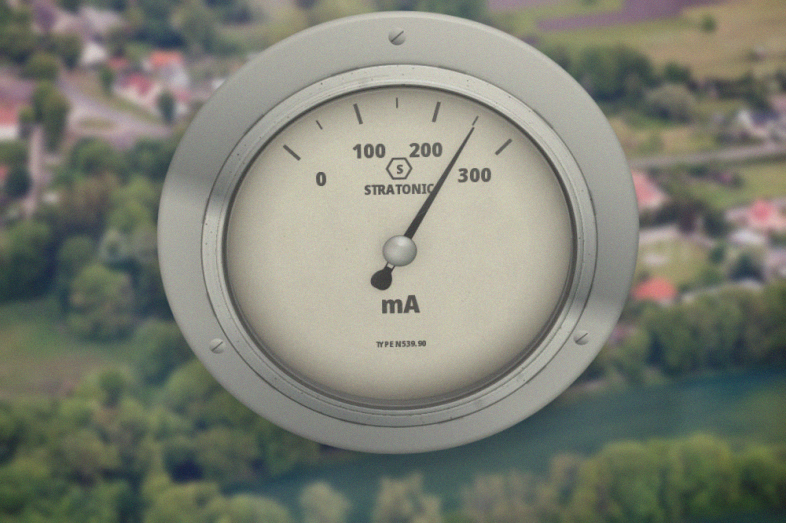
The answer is 250 mA
